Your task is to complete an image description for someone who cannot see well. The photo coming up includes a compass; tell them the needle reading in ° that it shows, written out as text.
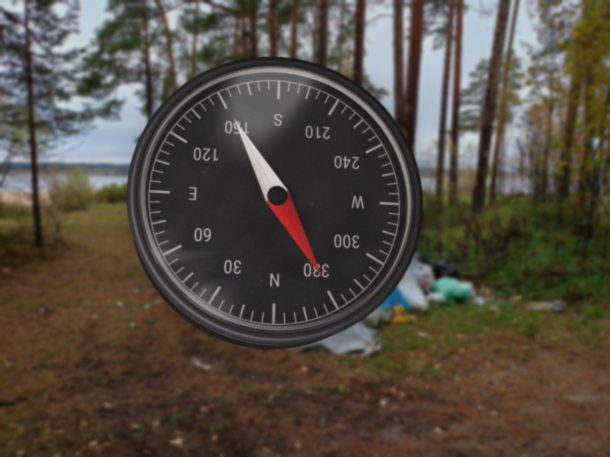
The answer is 330 °
